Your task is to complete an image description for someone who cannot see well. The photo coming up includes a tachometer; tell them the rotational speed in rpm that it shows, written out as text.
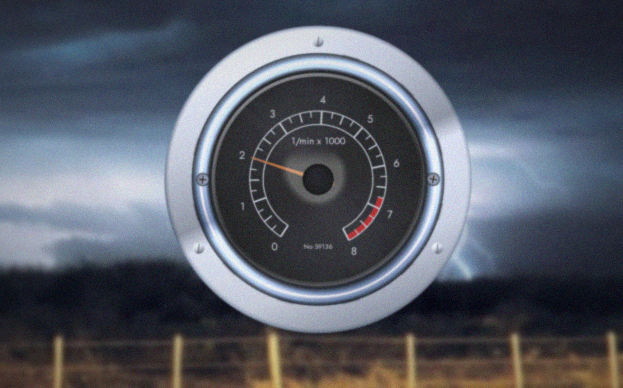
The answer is 2000 rpm
